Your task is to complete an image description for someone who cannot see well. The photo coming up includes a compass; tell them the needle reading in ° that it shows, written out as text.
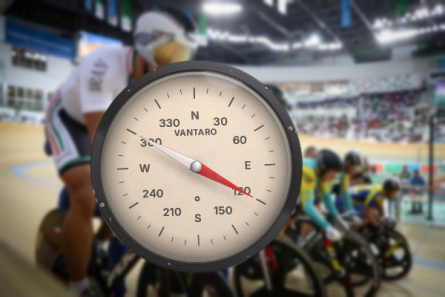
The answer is 120 °
